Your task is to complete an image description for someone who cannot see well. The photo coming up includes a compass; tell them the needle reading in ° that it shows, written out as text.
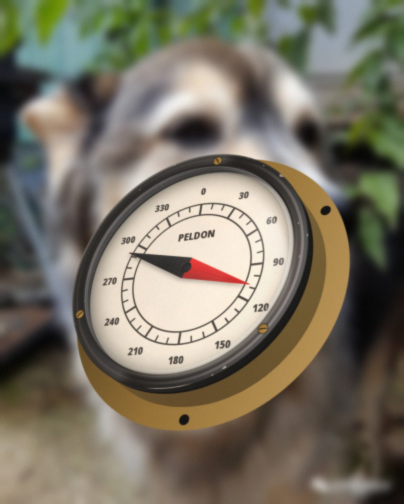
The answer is 110 °
